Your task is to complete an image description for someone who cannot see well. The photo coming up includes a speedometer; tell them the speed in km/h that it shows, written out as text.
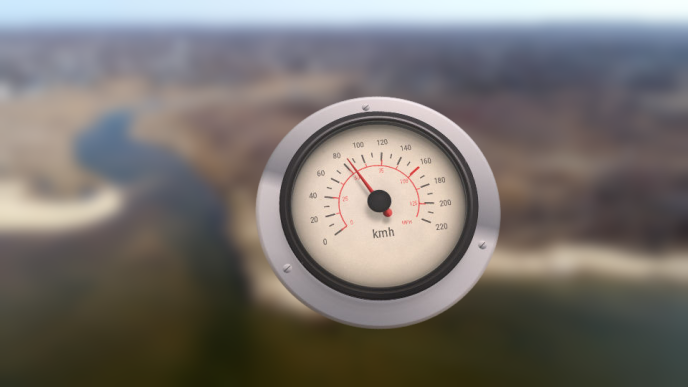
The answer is 85 km/h
